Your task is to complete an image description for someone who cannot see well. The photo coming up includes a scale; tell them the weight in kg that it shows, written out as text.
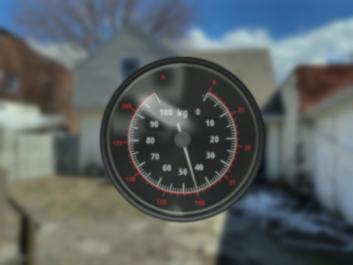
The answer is 45 kg
